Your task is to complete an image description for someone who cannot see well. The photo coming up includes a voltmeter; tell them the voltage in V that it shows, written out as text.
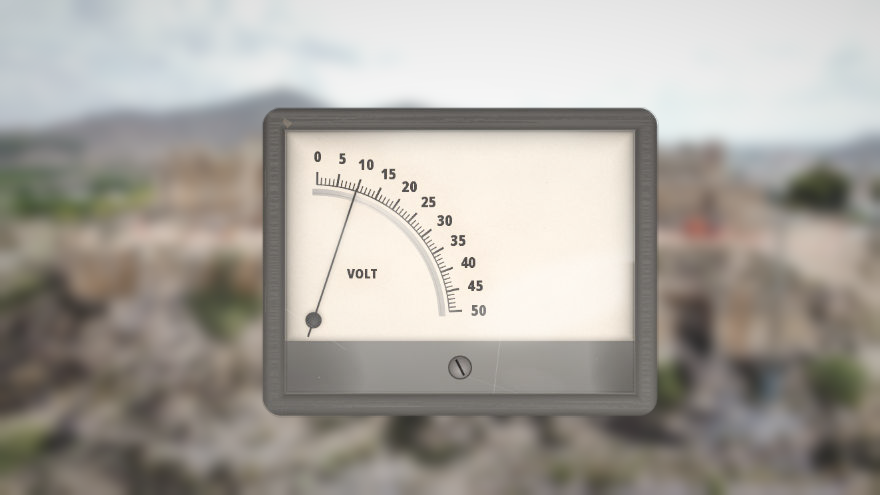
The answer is 10 V
